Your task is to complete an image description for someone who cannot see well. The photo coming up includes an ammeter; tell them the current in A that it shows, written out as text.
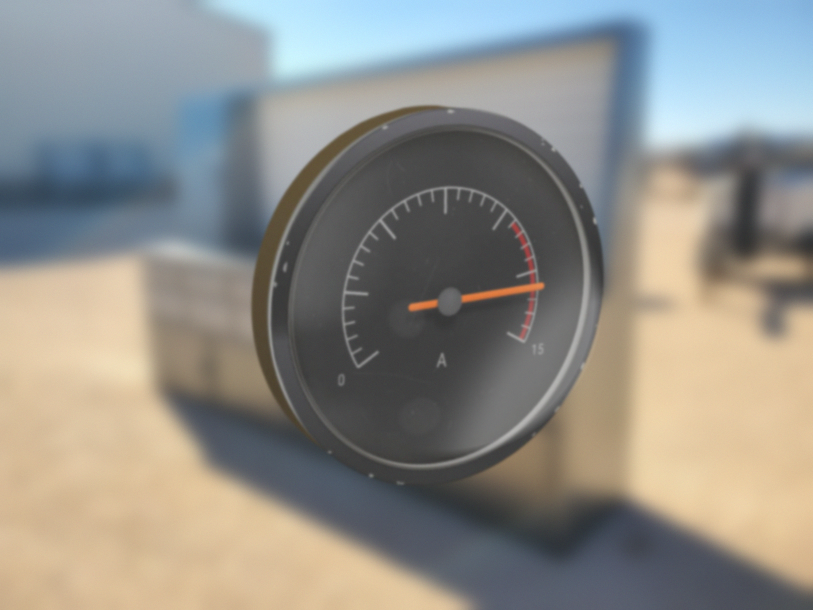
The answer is 13 A
